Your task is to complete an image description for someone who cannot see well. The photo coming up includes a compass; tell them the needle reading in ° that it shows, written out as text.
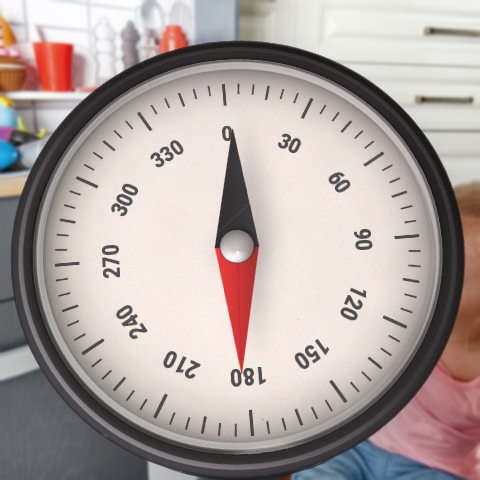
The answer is 182.5 °
